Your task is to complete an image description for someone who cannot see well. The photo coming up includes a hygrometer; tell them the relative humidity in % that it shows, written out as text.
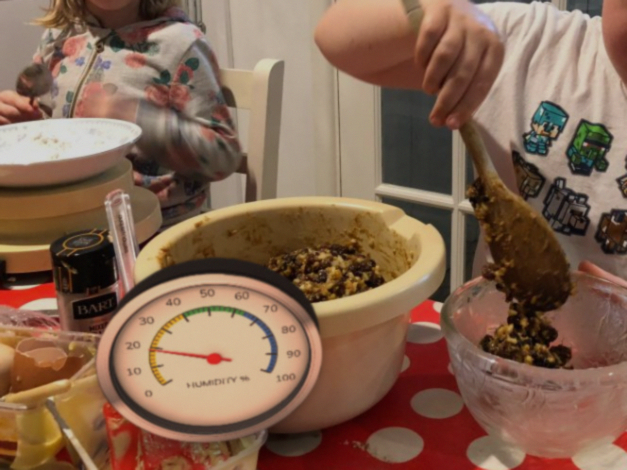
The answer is 20 %
